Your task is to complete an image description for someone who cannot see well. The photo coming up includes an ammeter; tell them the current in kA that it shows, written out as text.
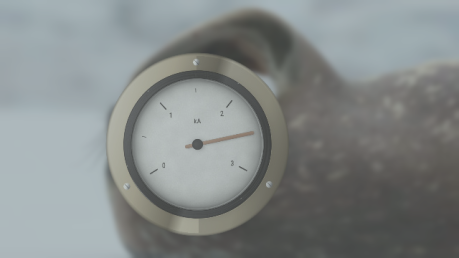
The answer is 2.5 kA
